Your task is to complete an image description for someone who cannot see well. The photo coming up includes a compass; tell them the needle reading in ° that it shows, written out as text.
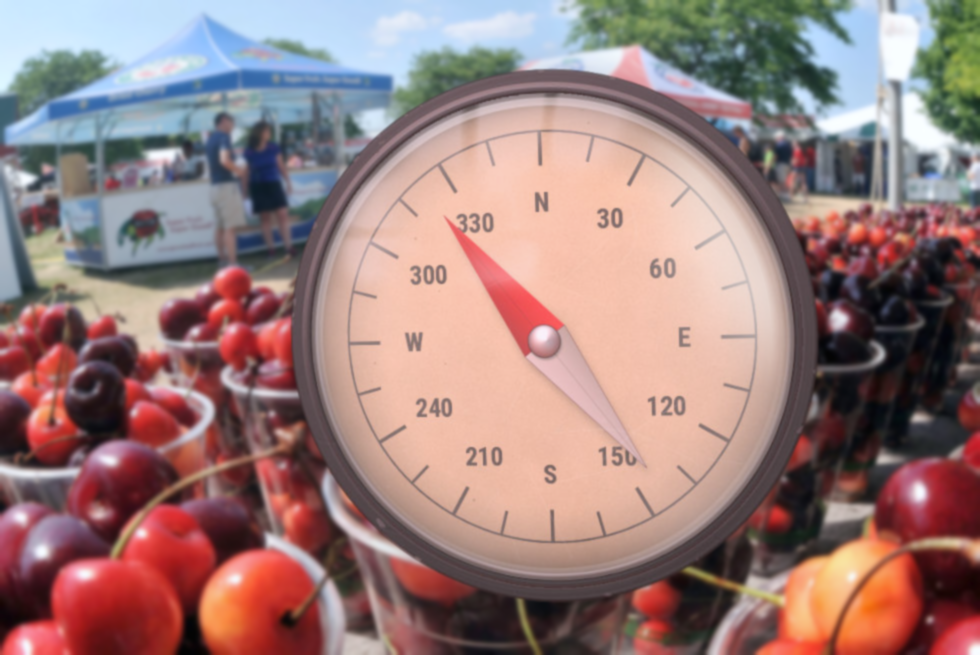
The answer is 322.5 °
